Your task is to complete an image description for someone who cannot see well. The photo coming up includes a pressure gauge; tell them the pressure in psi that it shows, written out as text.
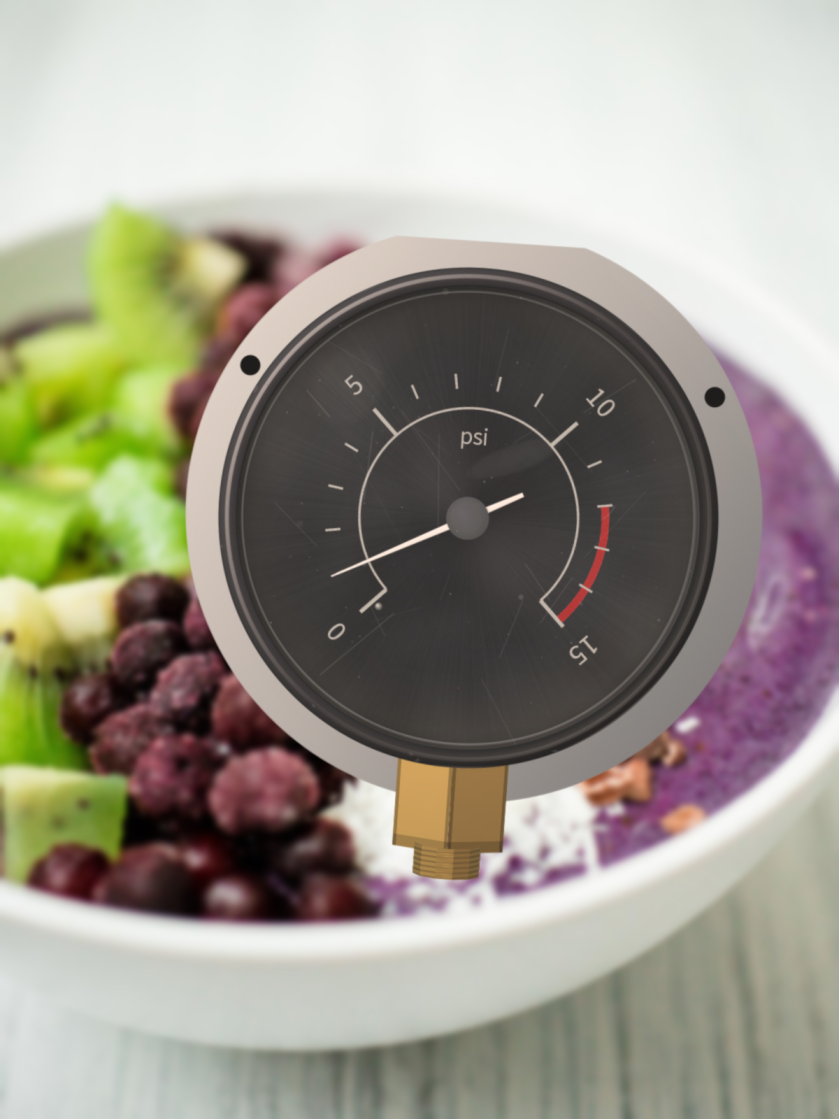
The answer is 1 psi
